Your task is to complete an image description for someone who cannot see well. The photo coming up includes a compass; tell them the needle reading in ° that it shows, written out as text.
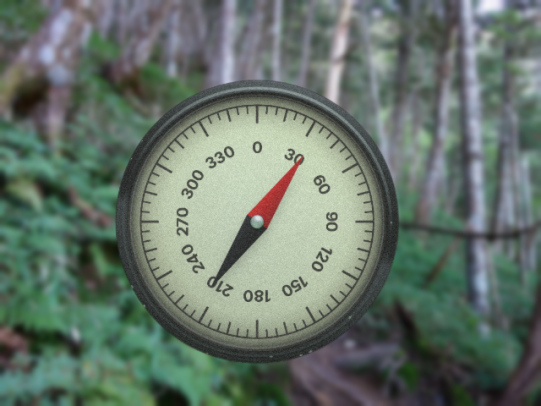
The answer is 35 °
